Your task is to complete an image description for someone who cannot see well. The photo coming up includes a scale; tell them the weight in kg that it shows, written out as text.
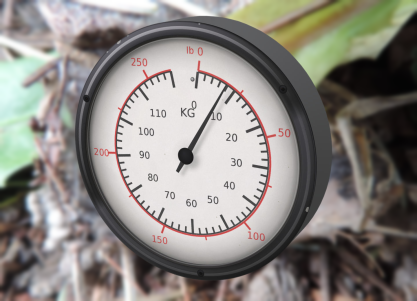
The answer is 8 kg
